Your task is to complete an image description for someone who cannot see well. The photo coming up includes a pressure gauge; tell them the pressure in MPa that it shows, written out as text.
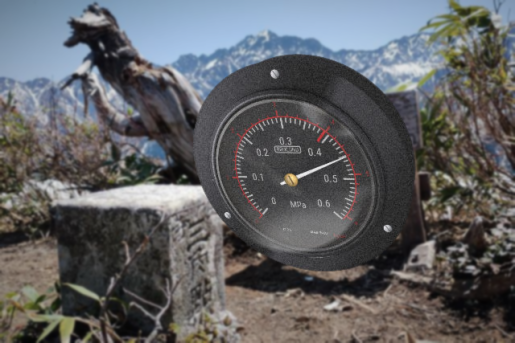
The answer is 0.45 MPa
